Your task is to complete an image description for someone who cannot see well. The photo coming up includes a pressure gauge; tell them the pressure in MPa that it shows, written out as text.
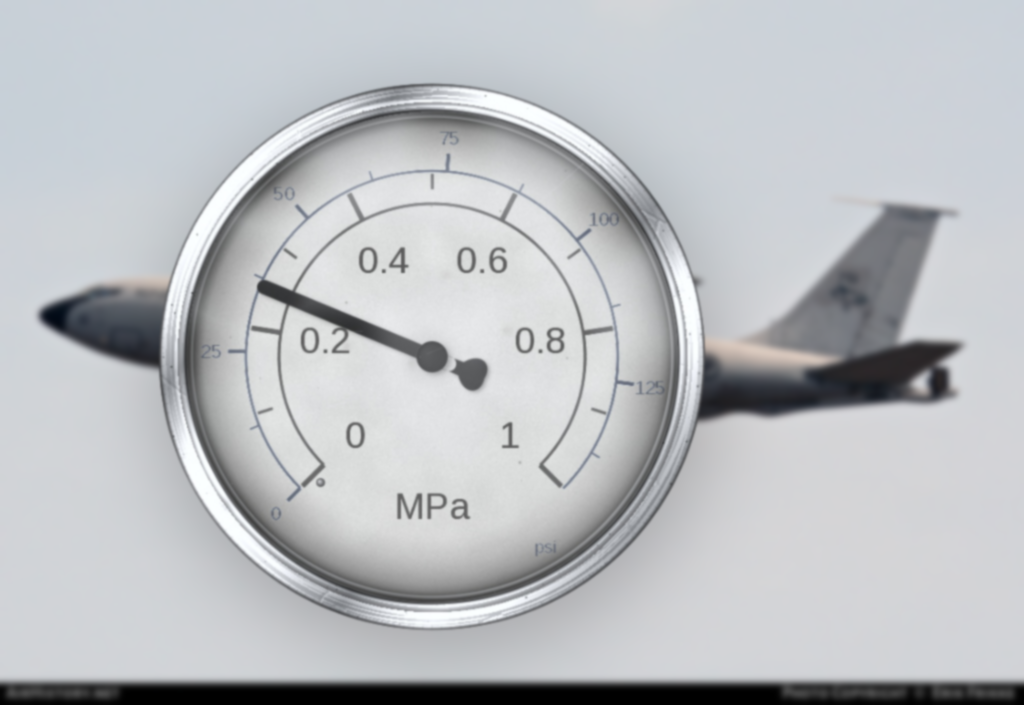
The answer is 0.25 MPa
